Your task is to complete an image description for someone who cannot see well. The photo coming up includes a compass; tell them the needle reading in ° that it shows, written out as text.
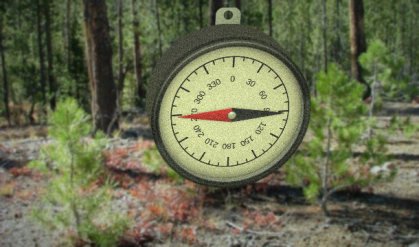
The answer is 270 °
